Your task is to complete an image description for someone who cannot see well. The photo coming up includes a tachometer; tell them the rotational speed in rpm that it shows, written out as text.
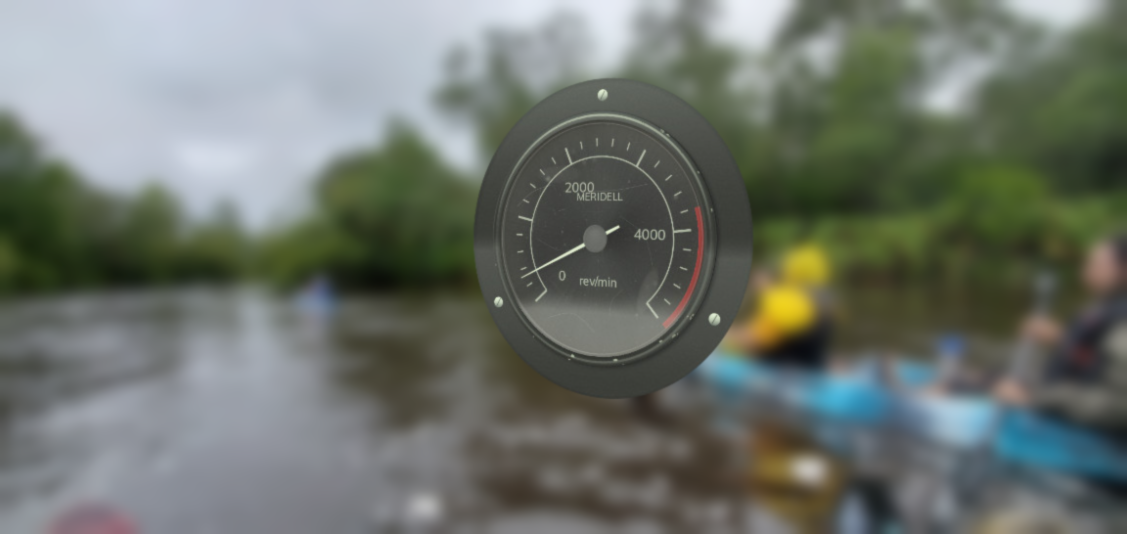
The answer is 300 rpm
